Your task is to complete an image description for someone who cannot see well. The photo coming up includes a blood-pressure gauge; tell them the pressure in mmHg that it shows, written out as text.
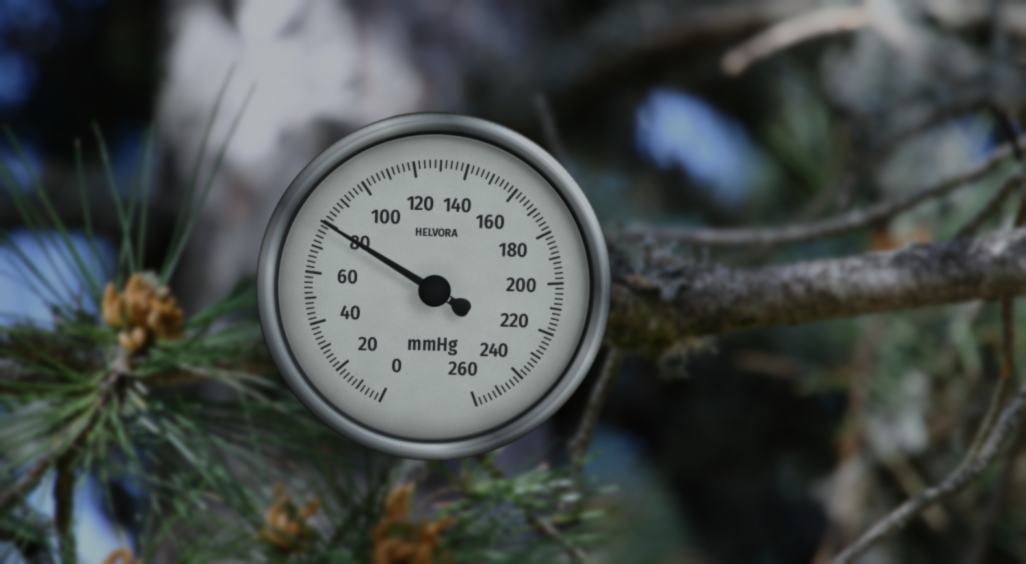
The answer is 80 mmHg
